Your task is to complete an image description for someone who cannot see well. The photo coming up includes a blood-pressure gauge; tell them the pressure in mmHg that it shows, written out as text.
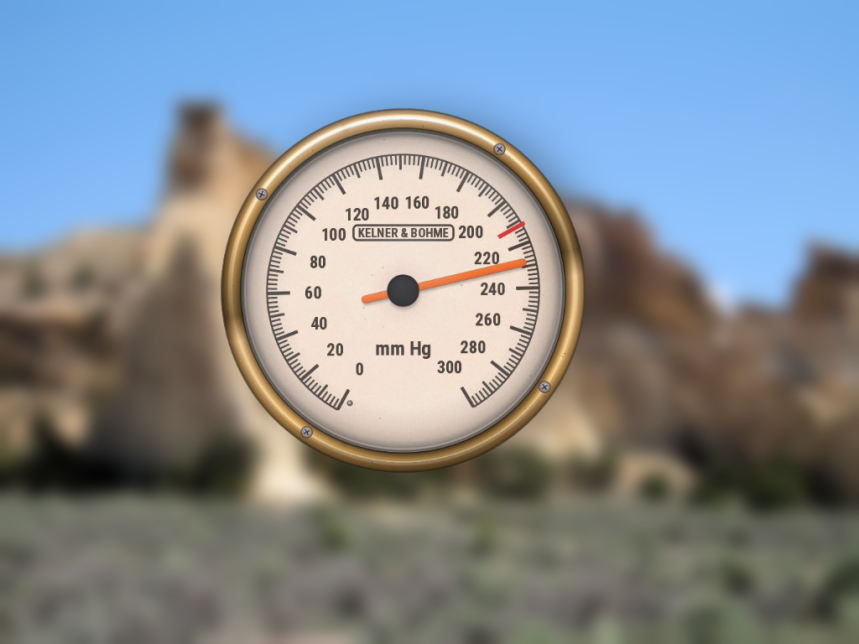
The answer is 228 mmHg
